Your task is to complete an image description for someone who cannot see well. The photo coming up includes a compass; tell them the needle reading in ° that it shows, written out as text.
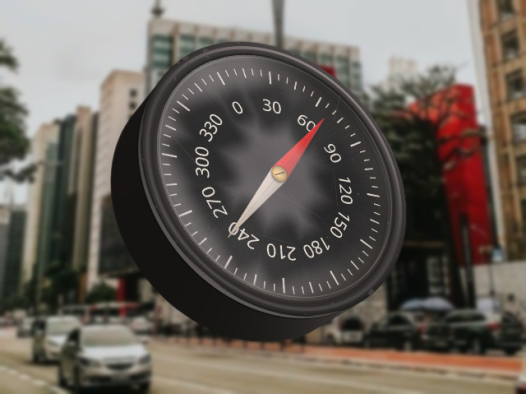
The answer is 67.5 °
